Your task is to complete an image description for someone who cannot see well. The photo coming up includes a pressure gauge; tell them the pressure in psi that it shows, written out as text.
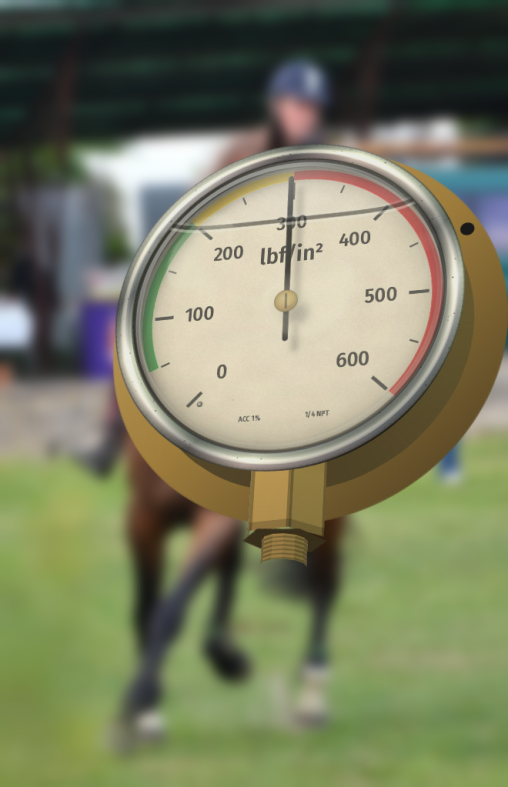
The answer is 300 psi
